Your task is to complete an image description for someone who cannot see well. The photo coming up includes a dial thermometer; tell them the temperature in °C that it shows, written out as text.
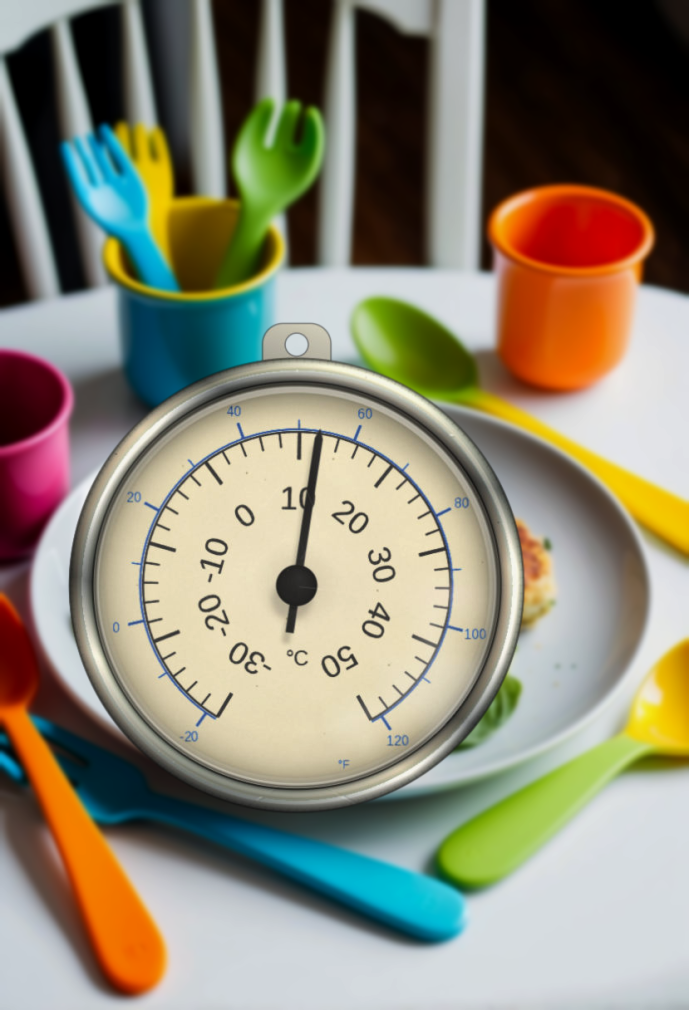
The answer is 12 °C
